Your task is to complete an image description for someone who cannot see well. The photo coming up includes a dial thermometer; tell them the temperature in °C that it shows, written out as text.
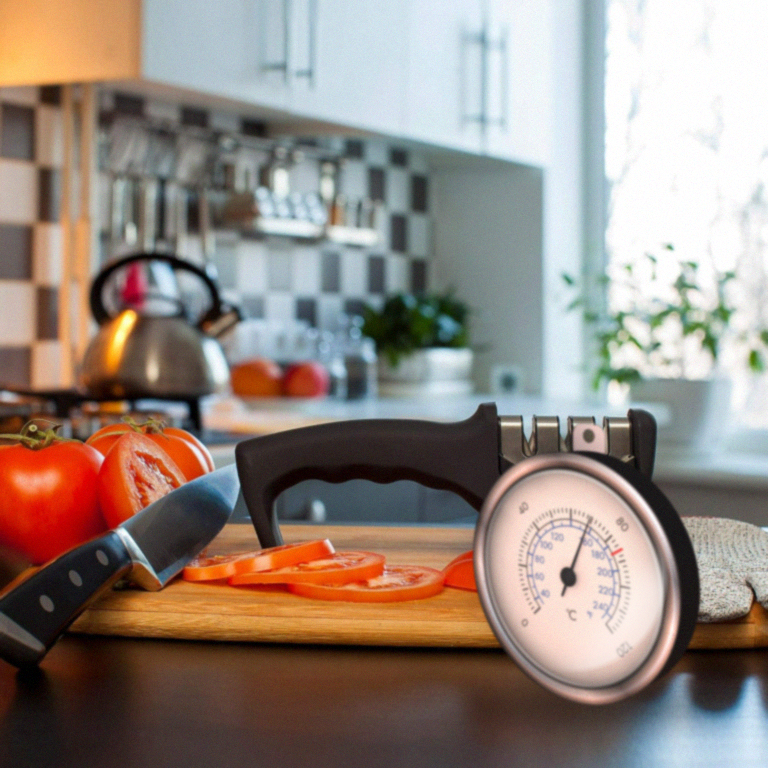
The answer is 70 °C
